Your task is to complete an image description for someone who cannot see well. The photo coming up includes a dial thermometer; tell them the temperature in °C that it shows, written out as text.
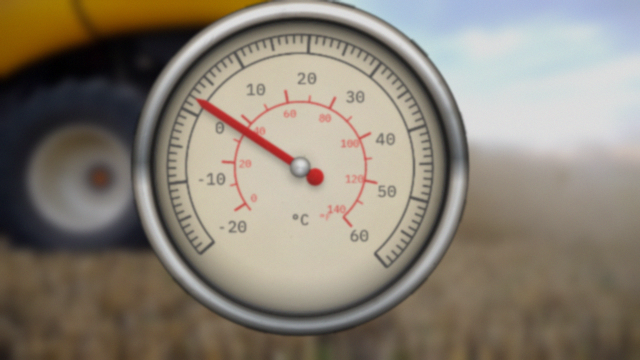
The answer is 2 °C
